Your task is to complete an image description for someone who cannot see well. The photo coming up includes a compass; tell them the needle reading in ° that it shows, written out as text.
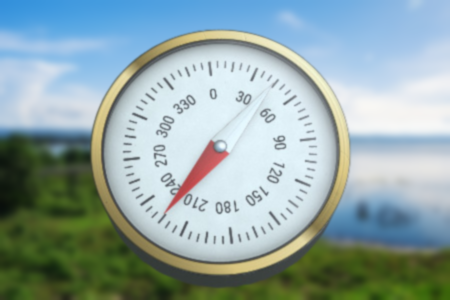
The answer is 225 °
